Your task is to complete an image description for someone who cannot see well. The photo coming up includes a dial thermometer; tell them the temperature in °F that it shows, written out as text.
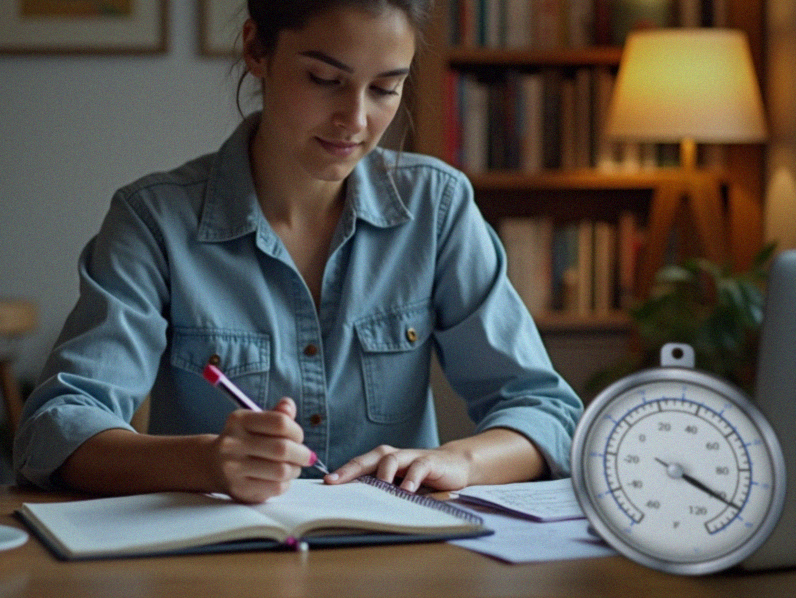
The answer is 100 °F
